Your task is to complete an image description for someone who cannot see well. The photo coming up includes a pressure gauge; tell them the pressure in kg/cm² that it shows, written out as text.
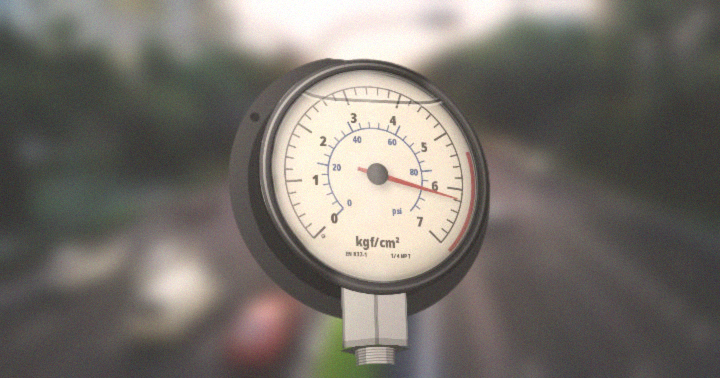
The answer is 6.2 kg/cm²
